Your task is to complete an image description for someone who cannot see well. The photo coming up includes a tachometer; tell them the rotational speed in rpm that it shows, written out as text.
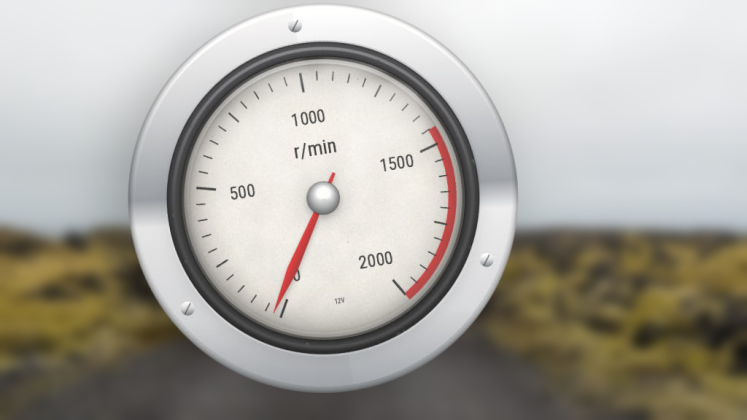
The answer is 25 rpm
